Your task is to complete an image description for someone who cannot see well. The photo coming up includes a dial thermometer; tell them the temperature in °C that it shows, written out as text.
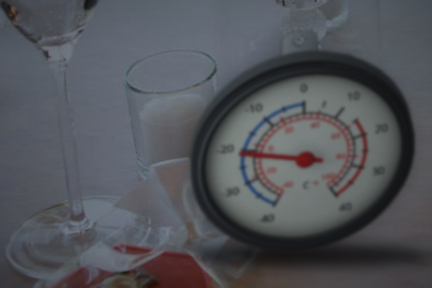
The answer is -20 °C
